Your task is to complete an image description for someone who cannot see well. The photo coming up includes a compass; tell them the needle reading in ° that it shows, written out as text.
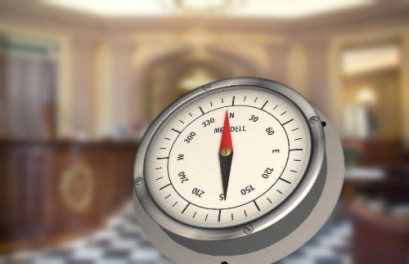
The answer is 355 °
